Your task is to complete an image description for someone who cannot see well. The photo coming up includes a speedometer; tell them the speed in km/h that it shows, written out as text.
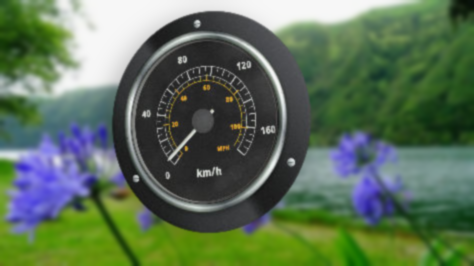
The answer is 5 km/h
